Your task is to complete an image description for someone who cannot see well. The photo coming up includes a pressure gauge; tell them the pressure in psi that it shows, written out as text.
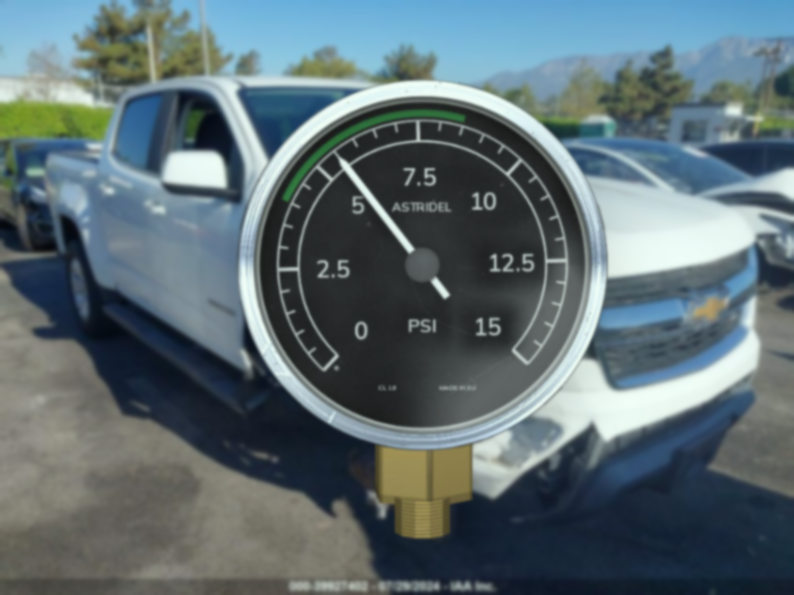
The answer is 5.5 psi
